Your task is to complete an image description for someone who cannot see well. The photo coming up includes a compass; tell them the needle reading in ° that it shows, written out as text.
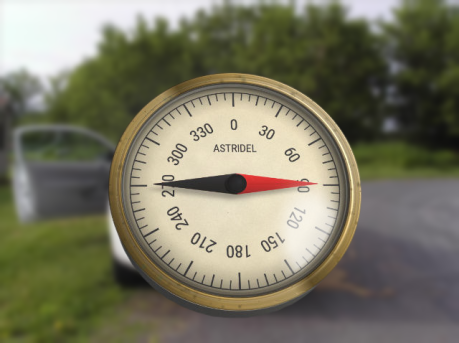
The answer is 90 °
